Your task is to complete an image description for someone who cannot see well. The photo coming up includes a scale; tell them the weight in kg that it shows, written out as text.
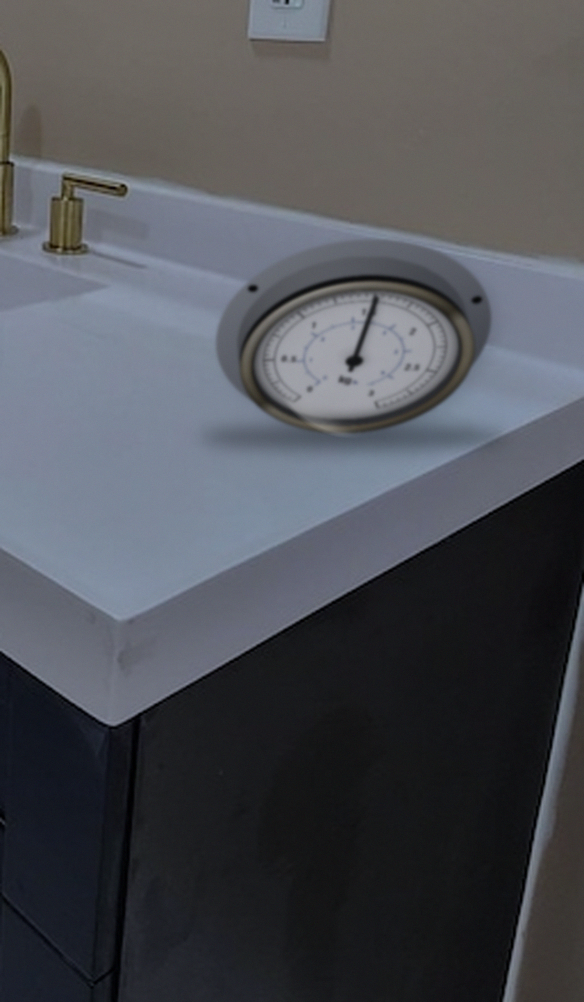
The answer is 1.5 kg
